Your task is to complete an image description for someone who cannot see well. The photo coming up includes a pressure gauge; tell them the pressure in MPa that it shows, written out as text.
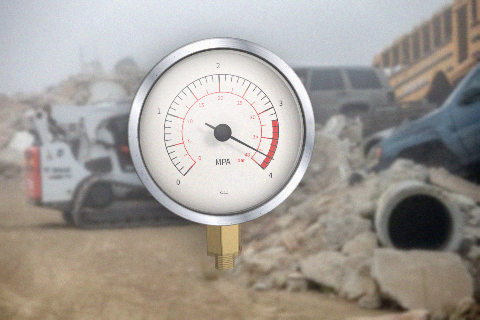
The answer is 3.8 MPa
